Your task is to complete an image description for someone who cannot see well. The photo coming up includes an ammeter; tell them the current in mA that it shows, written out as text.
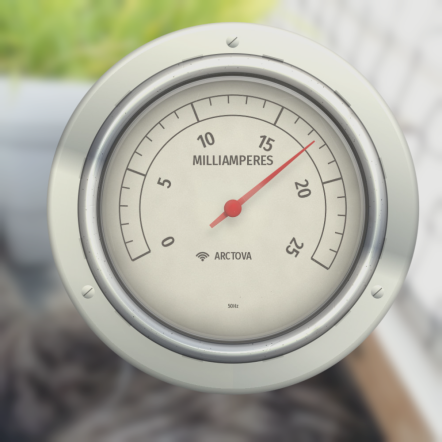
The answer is 17.5 mA
